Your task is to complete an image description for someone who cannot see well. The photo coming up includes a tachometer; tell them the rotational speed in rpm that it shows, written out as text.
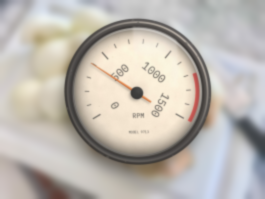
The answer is 400 rpm
